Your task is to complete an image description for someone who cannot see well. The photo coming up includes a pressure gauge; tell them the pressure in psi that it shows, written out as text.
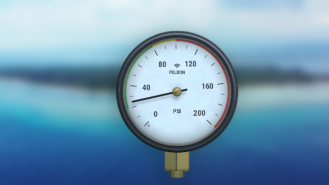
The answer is 25 psi
